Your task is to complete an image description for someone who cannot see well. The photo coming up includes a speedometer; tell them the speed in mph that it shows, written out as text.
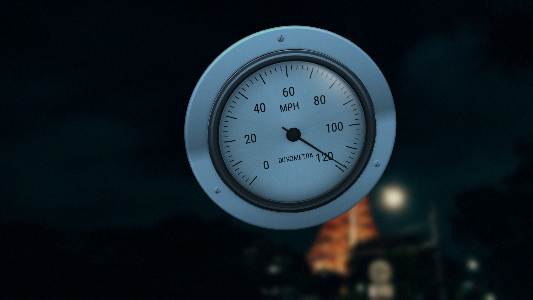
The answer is 118 mph
